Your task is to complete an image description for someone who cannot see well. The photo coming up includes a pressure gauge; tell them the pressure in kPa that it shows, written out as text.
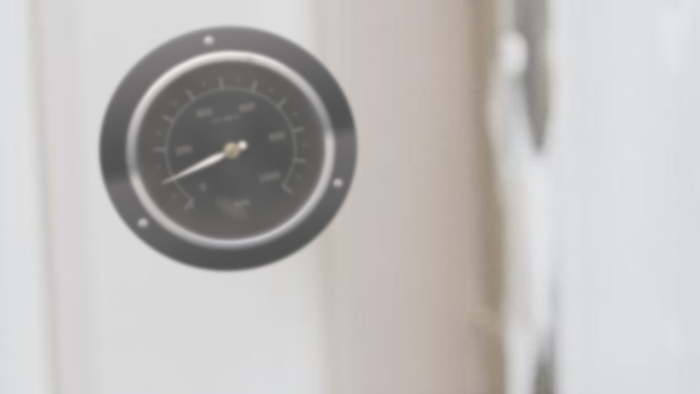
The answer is 100 kPa
